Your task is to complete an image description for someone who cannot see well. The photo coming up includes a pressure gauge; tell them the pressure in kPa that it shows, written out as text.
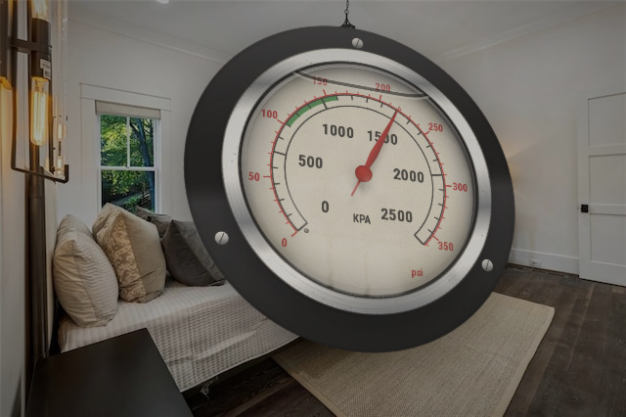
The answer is 1500 kPa
